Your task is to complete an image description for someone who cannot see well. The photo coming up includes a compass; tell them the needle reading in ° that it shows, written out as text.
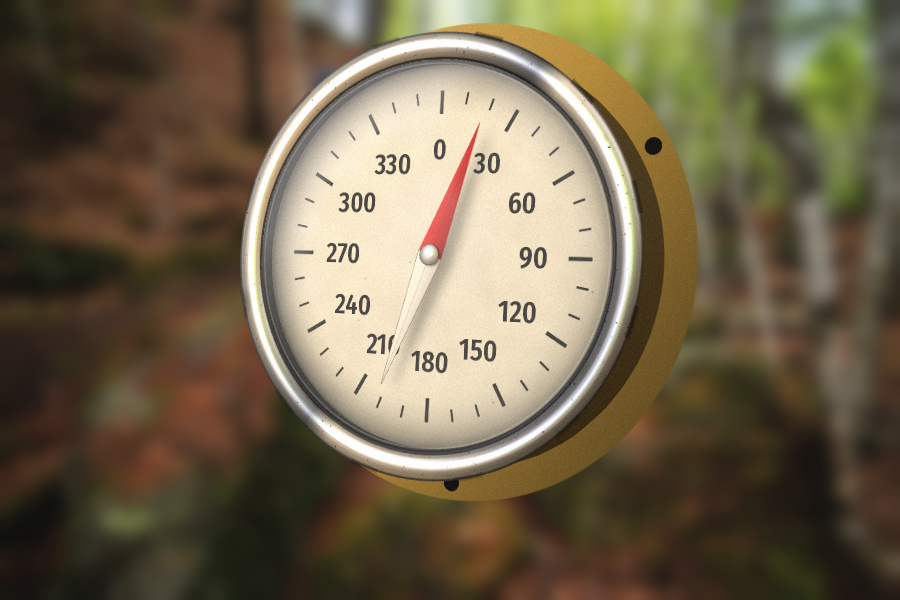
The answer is 20 °
